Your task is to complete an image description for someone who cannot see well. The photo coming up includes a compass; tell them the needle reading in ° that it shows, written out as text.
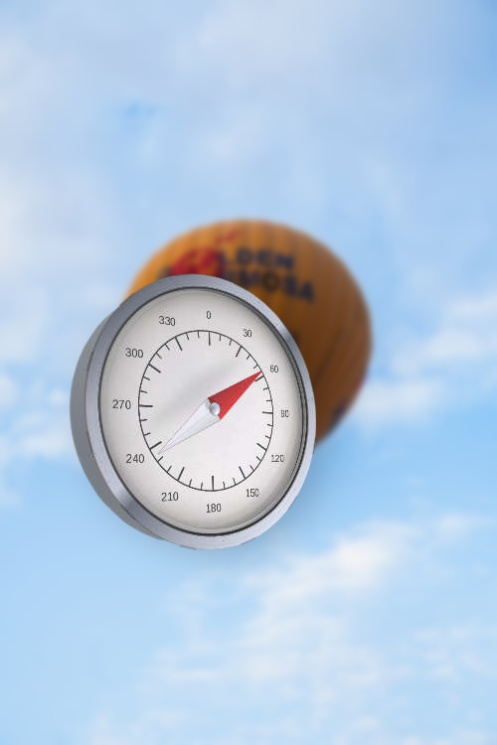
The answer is 55 °
